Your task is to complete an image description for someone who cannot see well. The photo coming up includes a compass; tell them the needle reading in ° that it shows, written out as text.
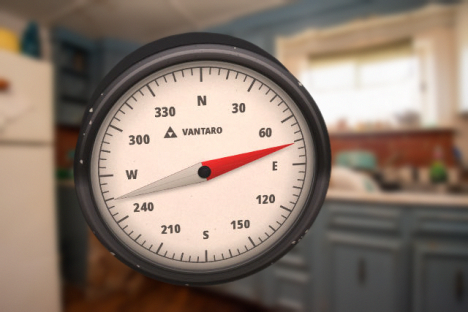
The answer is 75 °
